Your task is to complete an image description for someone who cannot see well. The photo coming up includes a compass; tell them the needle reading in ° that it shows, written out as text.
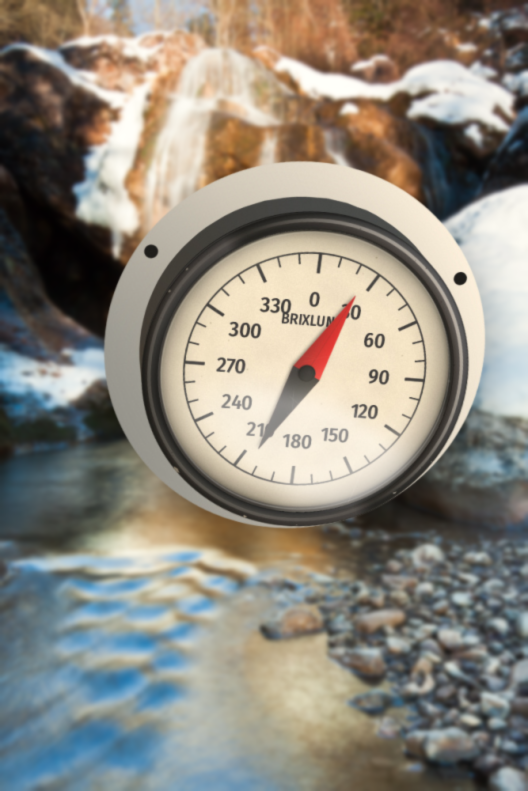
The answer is 25 °
